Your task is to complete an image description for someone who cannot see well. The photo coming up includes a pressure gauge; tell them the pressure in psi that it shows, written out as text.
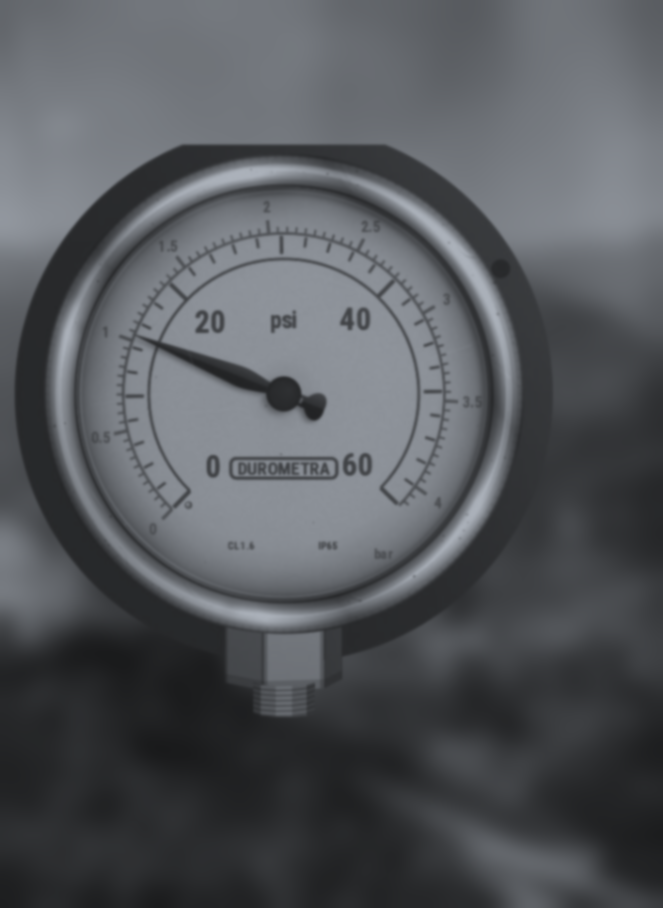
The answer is 15 psi
